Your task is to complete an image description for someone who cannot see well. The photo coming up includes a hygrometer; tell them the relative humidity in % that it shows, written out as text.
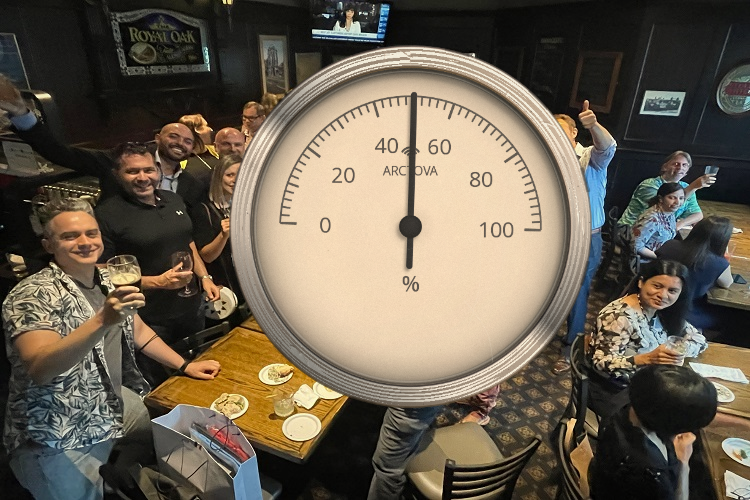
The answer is 50 %
